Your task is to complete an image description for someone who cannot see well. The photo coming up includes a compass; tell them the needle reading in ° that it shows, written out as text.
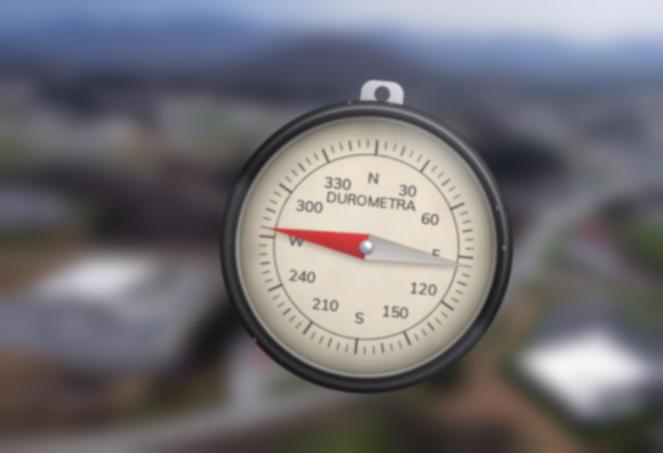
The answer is 275 °
